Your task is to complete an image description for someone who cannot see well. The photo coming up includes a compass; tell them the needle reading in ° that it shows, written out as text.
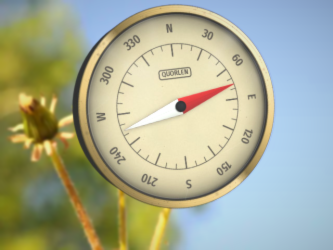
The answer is 75 °
